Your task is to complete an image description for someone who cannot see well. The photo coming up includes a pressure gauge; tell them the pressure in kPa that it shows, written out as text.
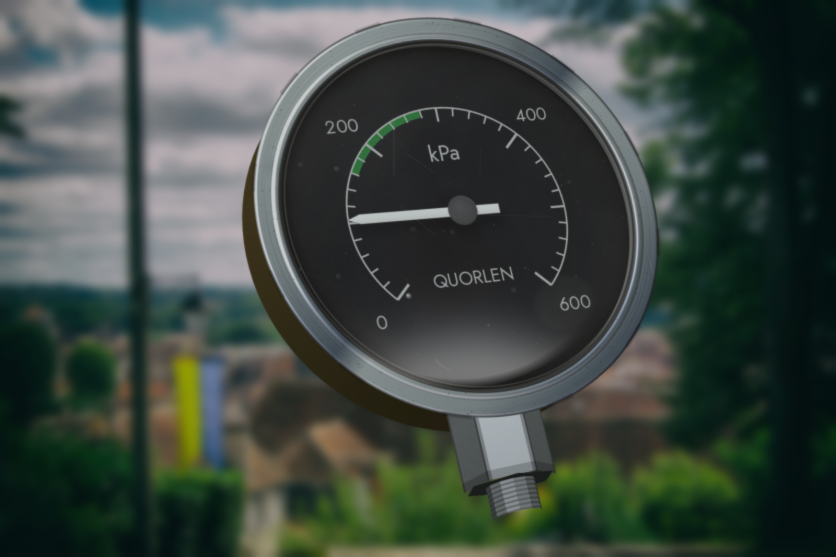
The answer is 100 kPa
